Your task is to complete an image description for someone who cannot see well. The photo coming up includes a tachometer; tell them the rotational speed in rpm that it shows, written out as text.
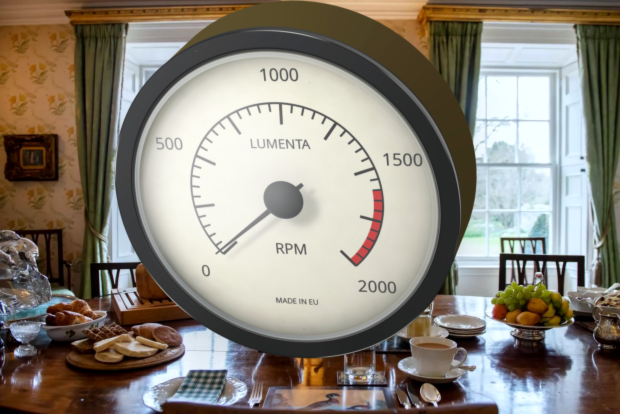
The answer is 25 rpm
